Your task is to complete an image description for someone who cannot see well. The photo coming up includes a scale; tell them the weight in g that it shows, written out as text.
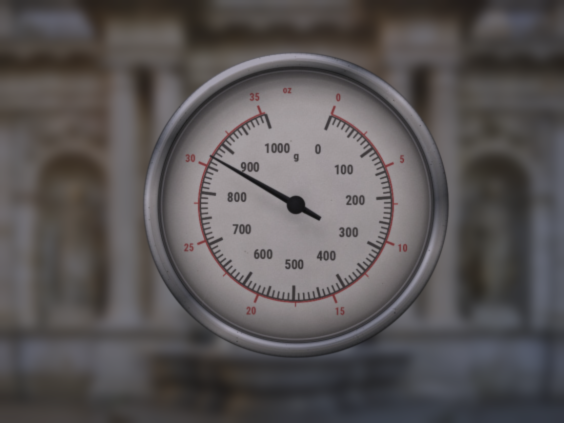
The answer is 870 g
